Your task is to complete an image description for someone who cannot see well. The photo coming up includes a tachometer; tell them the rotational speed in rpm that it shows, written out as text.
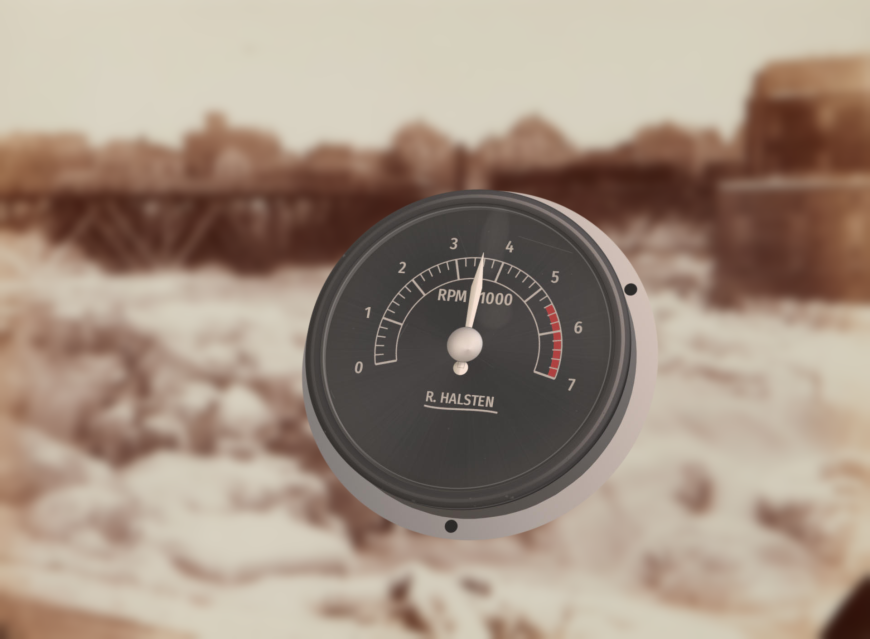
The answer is 3600 rpm
